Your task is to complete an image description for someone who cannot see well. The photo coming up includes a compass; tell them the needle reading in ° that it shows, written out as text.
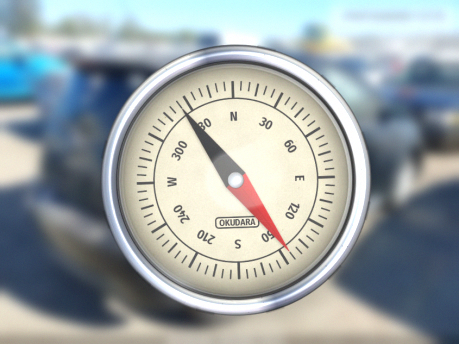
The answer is 145 °
